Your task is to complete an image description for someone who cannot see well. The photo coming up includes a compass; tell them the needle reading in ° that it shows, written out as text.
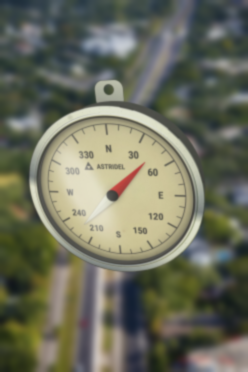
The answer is 45 °
